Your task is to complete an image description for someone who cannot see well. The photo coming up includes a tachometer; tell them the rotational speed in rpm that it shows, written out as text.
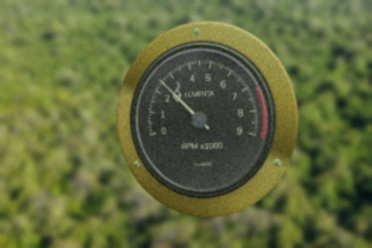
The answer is 2500 rpm
